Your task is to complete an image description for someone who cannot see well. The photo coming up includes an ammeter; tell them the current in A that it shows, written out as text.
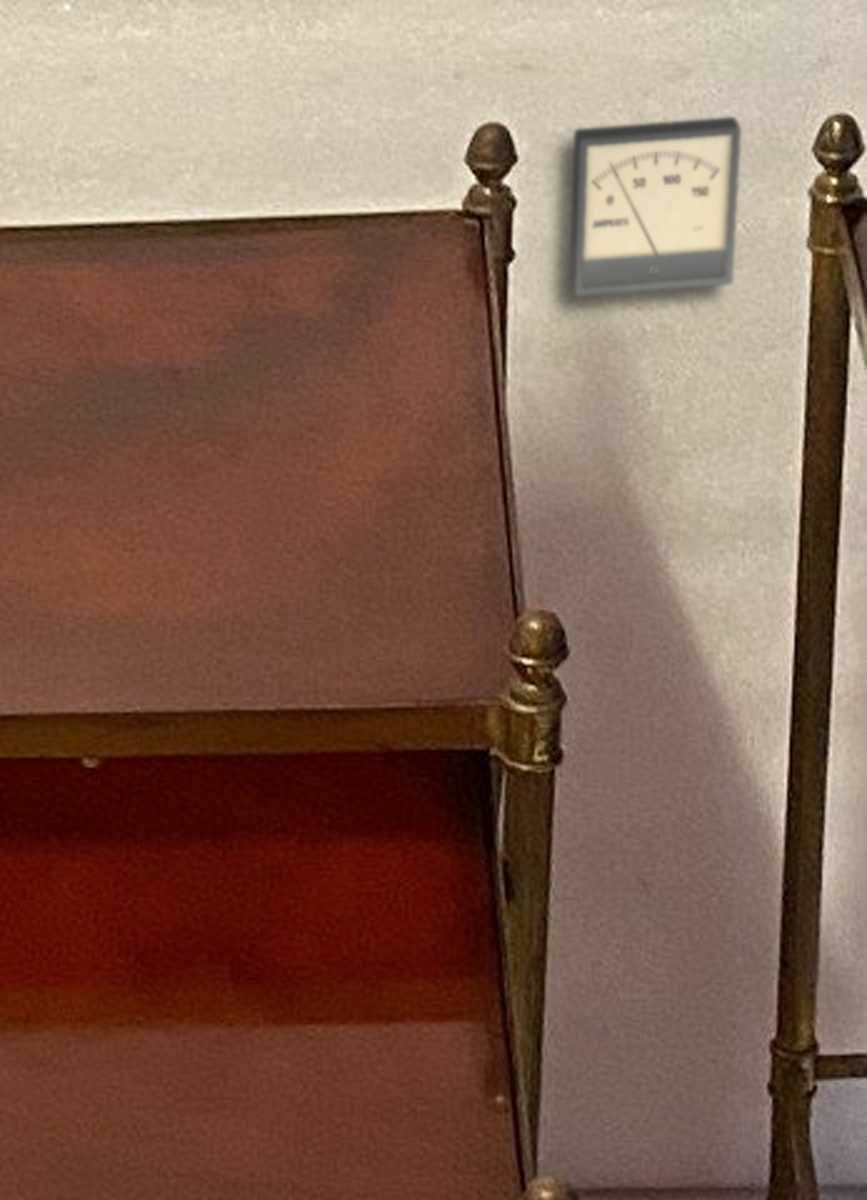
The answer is 25 A
